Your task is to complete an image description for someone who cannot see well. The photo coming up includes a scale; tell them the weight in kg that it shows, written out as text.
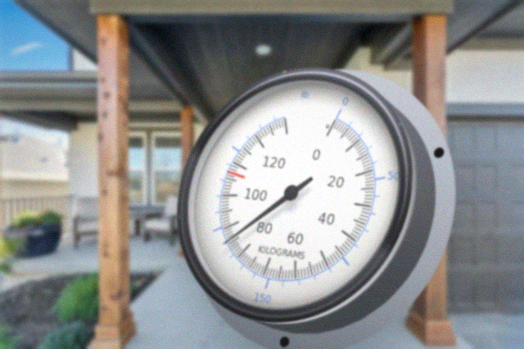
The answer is 85 kg
